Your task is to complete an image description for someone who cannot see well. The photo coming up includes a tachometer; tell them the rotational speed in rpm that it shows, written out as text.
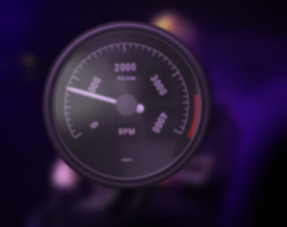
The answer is 800 rpm
